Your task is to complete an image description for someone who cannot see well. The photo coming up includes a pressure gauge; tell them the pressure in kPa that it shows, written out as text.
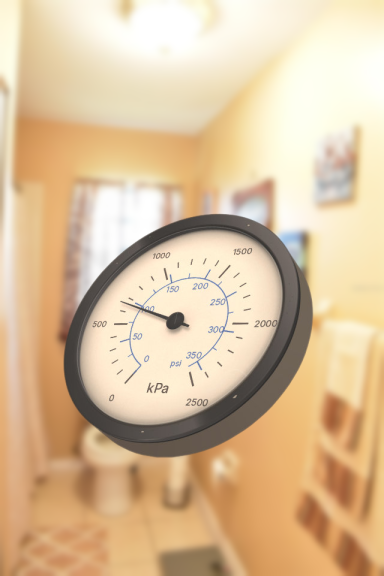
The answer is 650 kPa
